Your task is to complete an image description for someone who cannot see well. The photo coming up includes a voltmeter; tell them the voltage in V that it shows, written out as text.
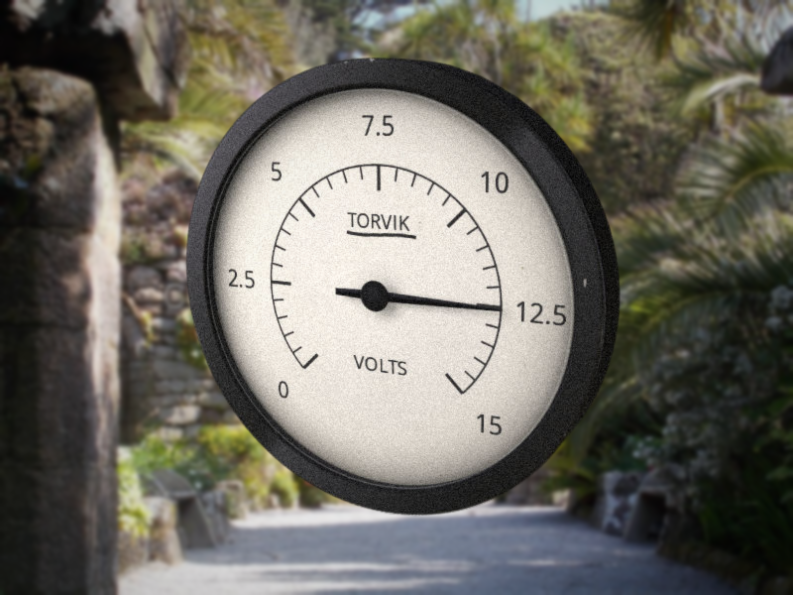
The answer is 12.5 V
